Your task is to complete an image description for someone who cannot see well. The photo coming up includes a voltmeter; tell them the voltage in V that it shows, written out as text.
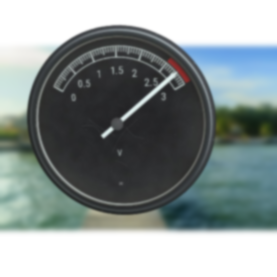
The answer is 2.75 V
